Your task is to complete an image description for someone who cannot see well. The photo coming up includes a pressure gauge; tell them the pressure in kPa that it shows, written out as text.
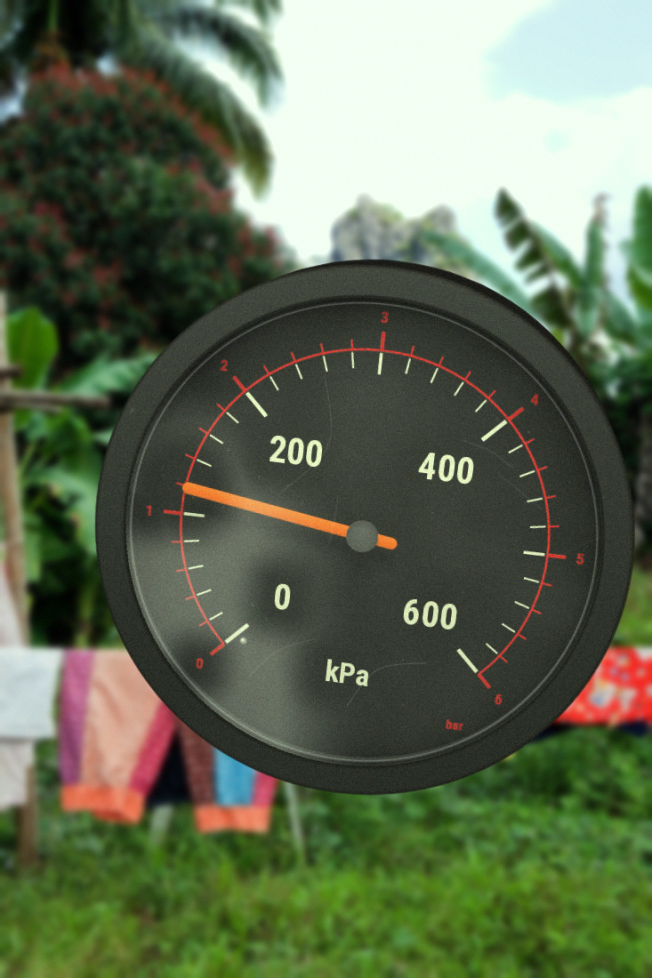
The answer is 120 kPa
